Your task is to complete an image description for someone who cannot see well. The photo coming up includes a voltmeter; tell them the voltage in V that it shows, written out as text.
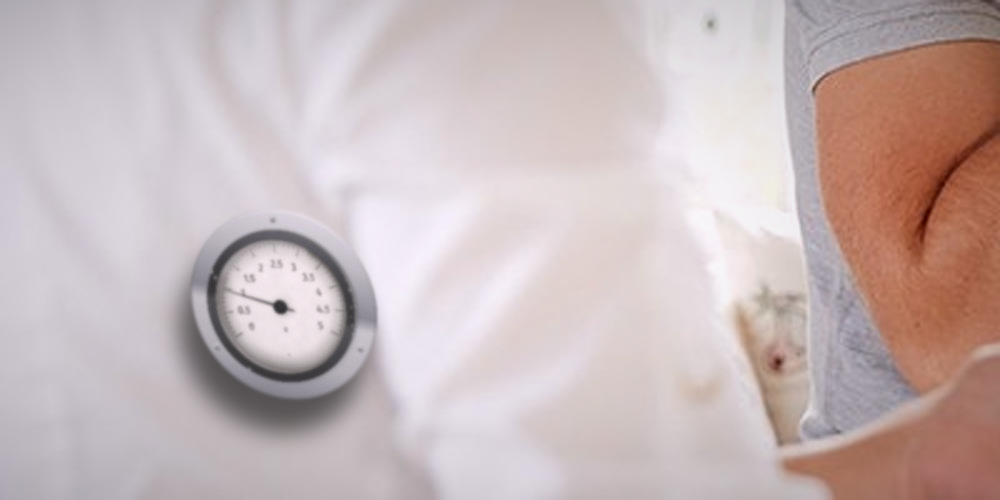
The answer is 1 V
